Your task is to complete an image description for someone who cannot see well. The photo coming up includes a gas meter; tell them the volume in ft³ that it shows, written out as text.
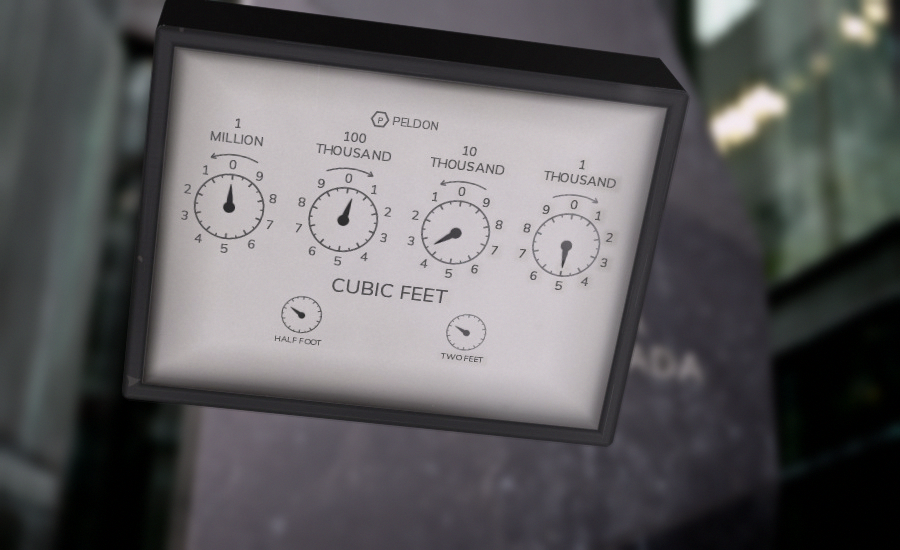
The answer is 3500 ft³
